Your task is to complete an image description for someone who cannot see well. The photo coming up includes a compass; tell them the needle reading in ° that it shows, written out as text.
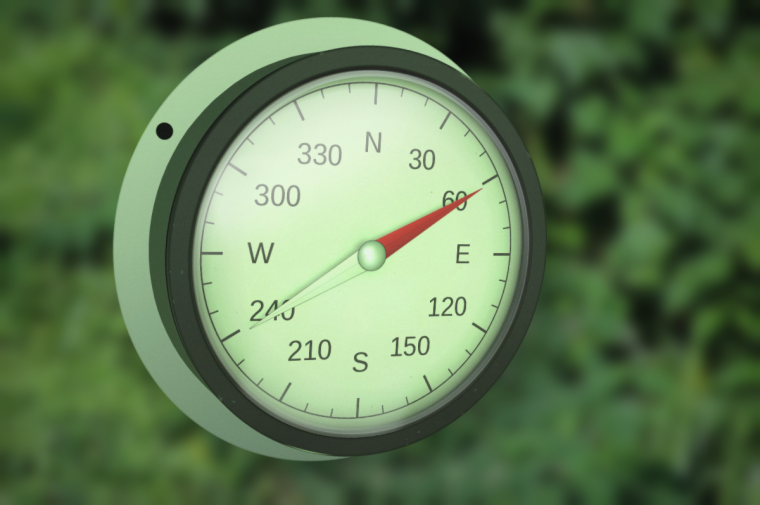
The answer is 60 °
